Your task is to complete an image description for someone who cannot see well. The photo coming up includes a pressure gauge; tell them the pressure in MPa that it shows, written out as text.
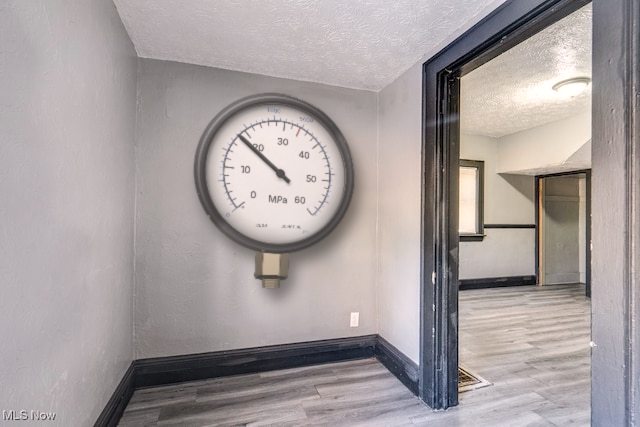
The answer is 18 MPa
